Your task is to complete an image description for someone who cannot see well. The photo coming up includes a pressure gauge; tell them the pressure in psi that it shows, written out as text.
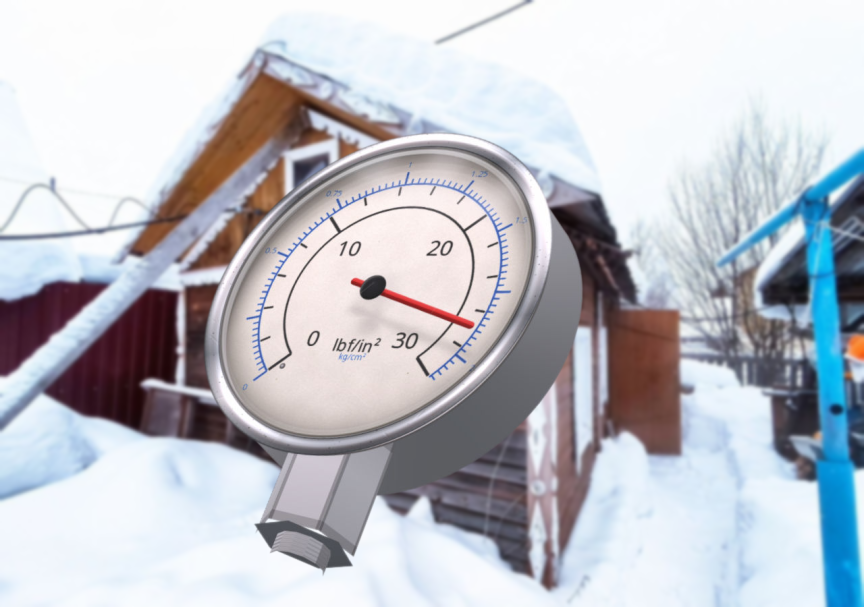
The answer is 27 psi
